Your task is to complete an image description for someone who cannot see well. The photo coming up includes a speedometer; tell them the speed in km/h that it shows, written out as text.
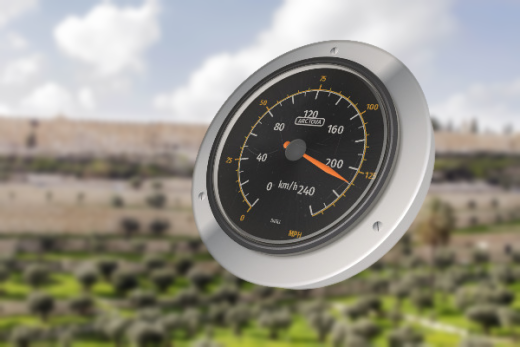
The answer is 210 km/h
